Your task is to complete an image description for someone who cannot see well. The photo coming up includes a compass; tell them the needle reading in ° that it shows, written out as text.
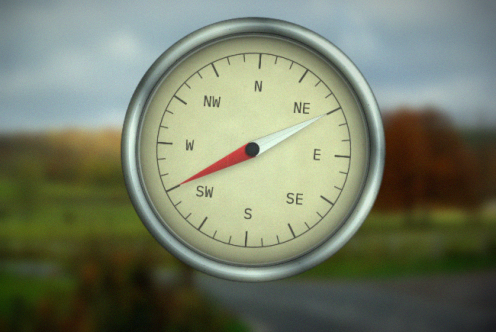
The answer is 240 °
